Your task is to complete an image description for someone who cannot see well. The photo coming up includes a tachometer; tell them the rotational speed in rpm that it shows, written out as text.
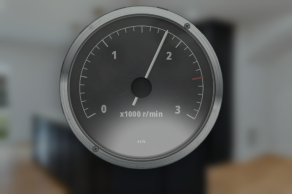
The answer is 1800 rpm
